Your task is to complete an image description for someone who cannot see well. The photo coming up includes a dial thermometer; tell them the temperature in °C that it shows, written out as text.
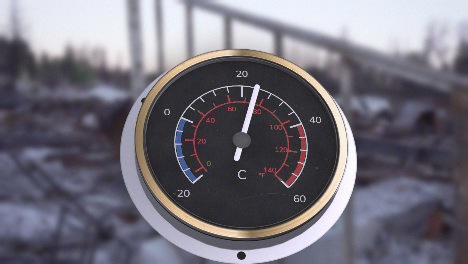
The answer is 24 °C
